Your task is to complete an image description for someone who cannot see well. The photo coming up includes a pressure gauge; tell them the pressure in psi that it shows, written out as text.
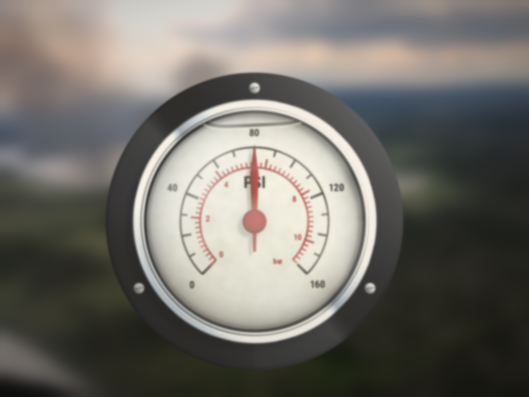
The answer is 80 psi
